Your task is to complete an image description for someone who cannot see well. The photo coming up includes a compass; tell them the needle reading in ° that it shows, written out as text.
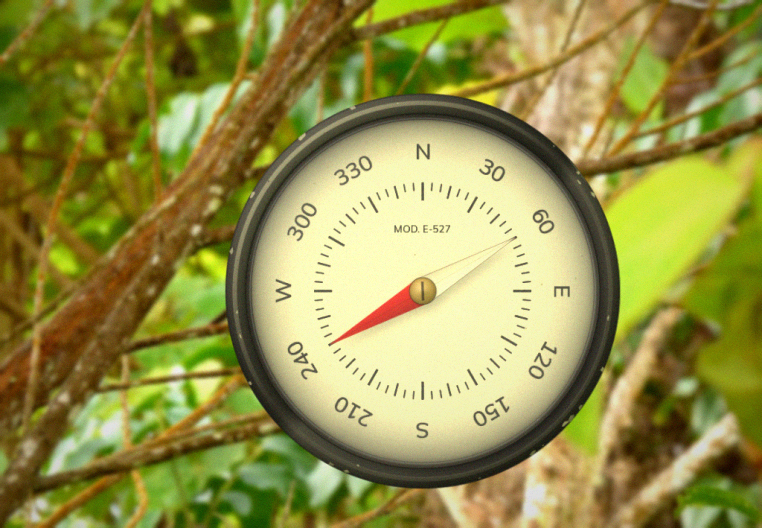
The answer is 240 °
